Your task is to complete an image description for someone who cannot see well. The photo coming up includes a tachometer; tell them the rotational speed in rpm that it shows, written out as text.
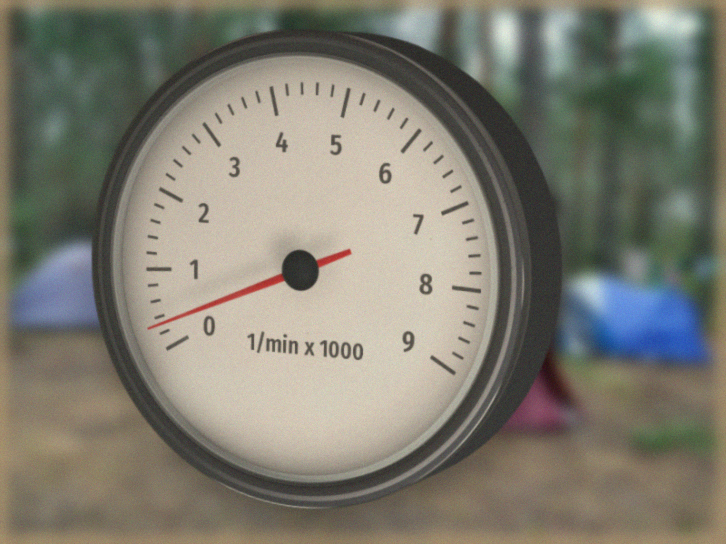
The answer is 300 rpm
